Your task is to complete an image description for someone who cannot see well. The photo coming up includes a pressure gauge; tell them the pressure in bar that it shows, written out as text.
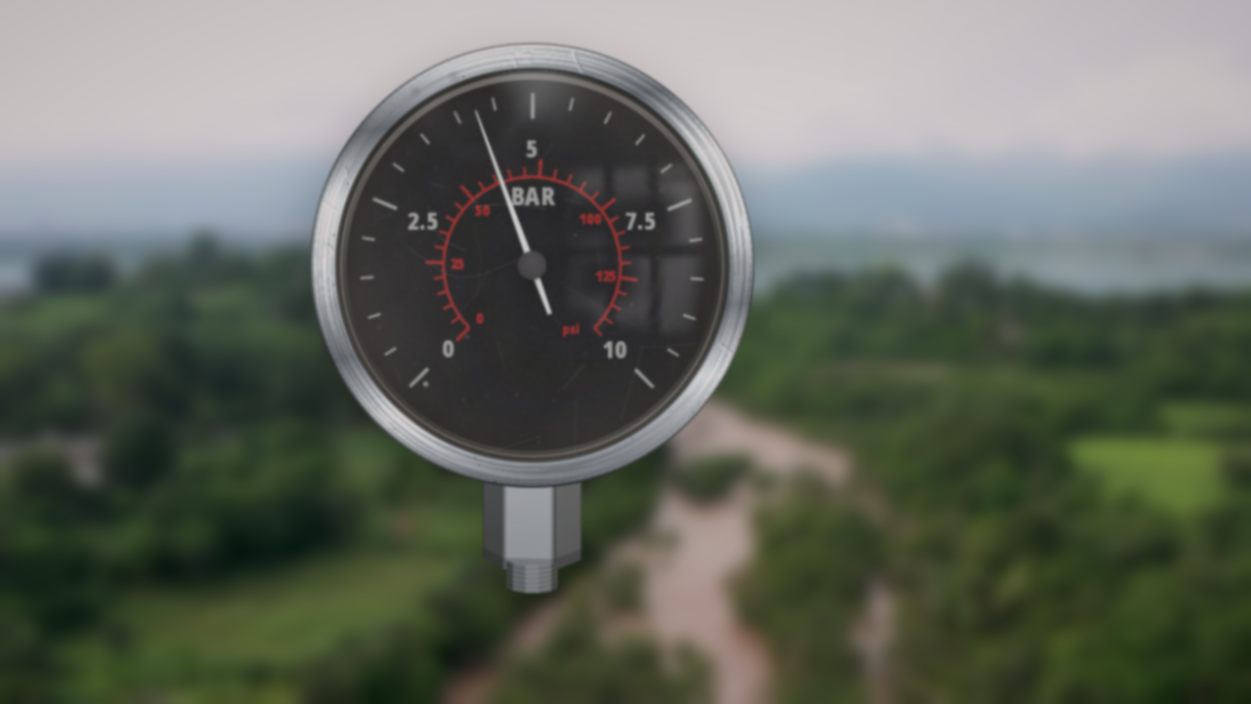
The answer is 4.25 bar
